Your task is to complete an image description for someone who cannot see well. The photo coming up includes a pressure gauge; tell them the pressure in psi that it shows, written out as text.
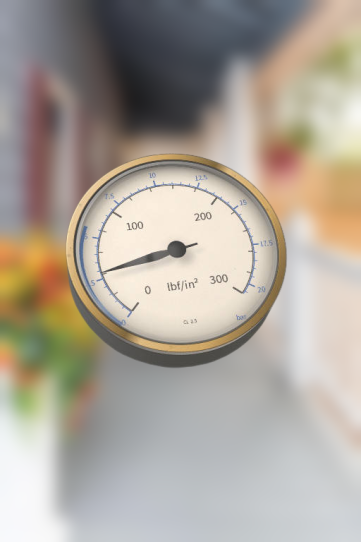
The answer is 40 psi
